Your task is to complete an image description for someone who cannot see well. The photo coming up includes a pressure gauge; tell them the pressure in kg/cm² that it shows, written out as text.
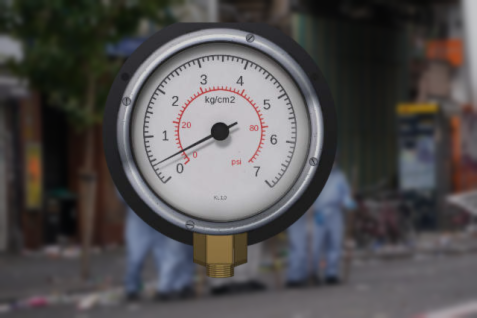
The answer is 0.4 kg/cm²
